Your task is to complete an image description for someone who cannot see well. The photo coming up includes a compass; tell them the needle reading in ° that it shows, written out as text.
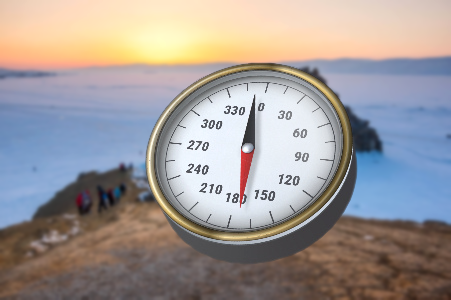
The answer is 172.5 °
